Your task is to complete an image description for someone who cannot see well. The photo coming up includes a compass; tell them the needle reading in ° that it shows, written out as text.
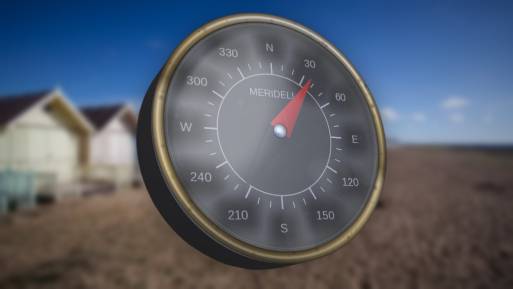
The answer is 35 °
